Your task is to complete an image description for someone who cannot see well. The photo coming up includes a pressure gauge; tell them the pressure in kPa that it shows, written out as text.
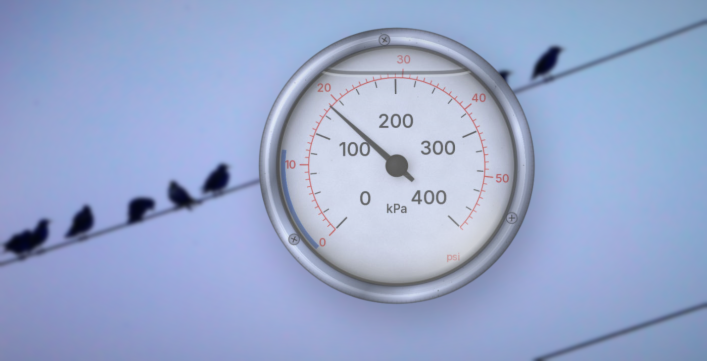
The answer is 130 kPa
